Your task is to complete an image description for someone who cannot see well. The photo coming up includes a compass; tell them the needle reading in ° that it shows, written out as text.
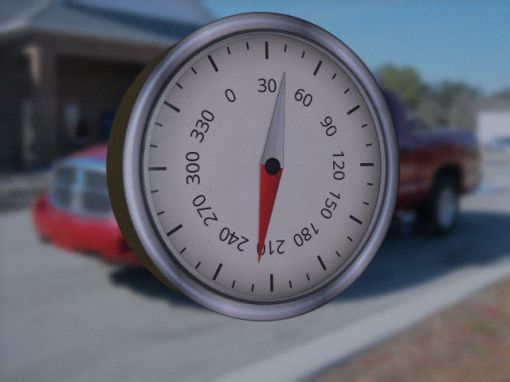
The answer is 220 °
